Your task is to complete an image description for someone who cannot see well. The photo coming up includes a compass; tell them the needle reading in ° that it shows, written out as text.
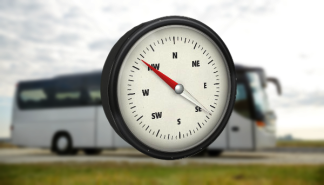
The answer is 310 °
